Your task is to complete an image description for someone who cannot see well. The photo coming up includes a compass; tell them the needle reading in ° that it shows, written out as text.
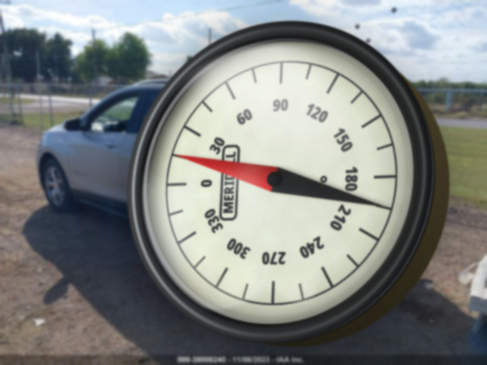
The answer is 15 °
